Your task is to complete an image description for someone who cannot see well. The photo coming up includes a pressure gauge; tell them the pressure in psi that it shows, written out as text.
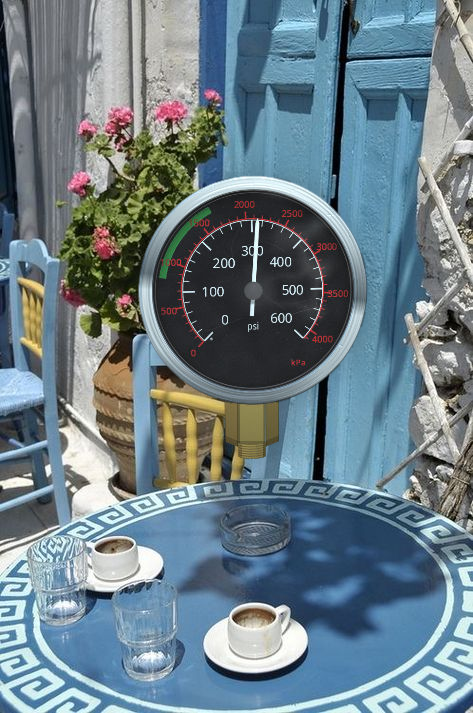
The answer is 310 psi
